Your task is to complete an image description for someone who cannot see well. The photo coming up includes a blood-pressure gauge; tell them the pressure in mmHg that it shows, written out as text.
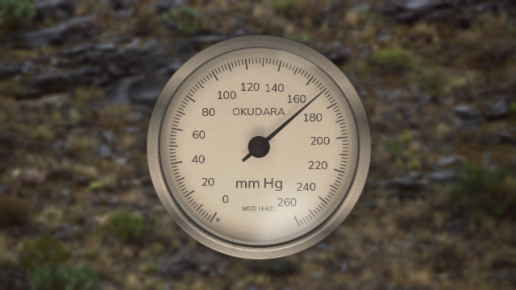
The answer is 170 mmHg
